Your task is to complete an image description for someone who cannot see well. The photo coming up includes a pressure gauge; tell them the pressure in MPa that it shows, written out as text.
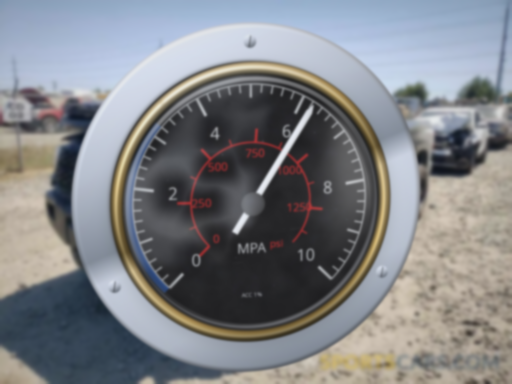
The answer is 6.2 MPa
